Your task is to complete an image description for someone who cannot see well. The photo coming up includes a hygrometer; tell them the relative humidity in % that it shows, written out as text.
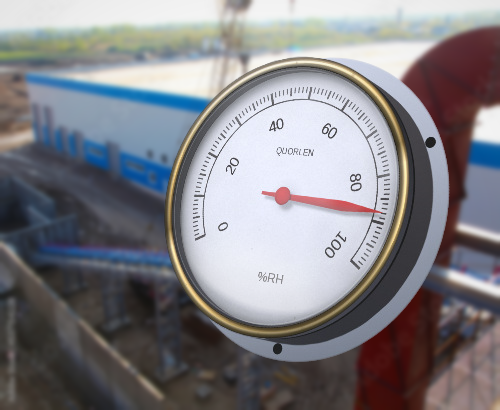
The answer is 88 %
